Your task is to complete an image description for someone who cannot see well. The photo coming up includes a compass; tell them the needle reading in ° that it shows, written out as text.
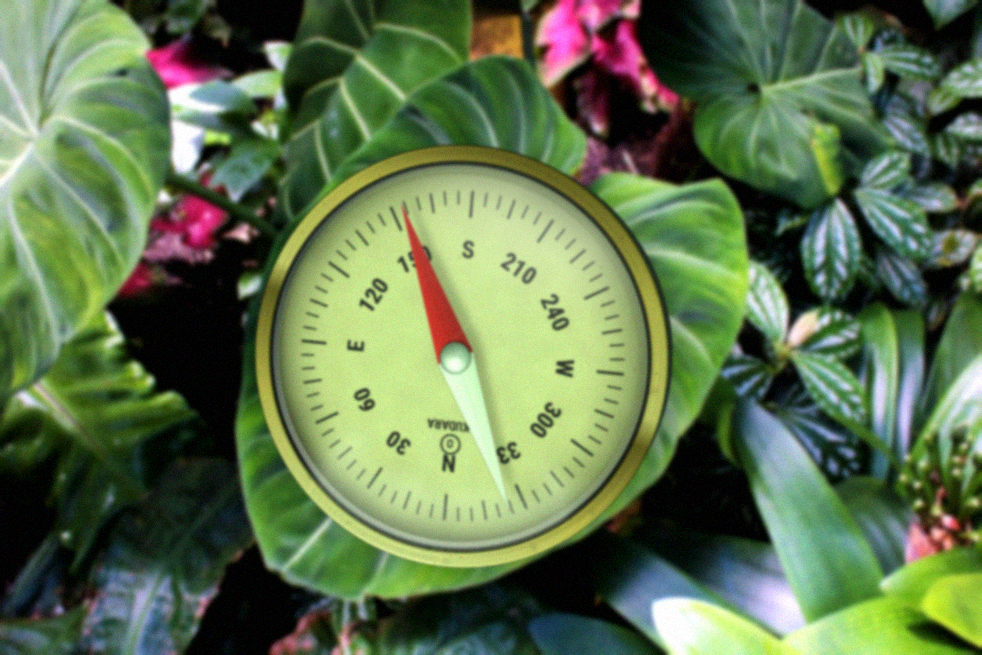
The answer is 155 °
